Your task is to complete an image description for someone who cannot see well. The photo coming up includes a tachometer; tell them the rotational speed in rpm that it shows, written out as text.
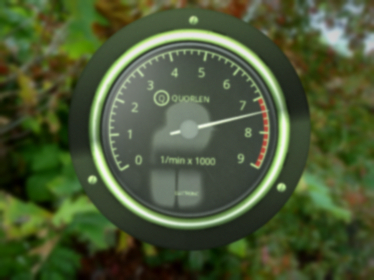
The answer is 7400 rpm
